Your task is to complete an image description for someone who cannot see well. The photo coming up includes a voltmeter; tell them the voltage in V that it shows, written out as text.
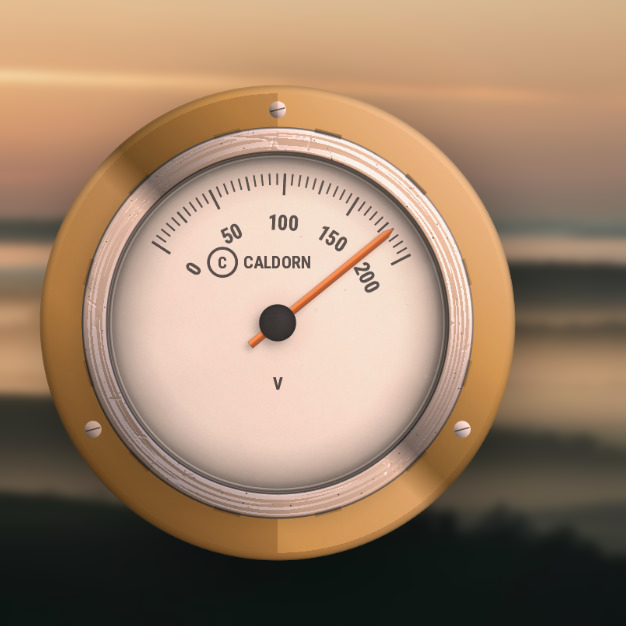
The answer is 180 V
